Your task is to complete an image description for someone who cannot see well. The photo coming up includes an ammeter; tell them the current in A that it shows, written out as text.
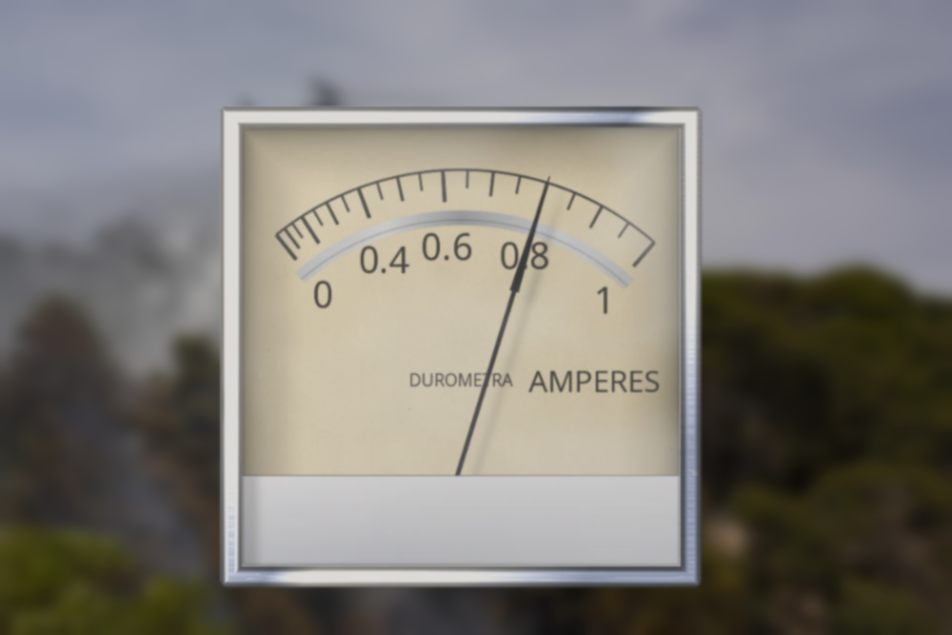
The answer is 0.8 A
